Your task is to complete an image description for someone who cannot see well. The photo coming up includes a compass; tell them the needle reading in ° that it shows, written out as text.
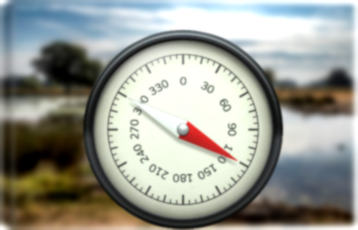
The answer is 120 °
